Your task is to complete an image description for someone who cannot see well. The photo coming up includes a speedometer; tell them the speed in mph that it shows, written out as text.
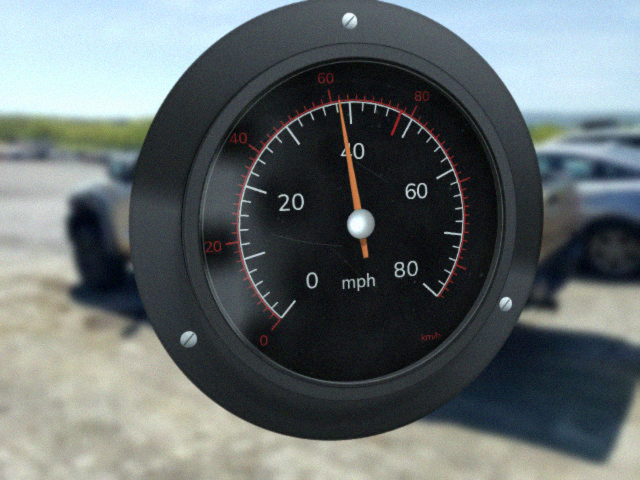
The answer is 38 mph
